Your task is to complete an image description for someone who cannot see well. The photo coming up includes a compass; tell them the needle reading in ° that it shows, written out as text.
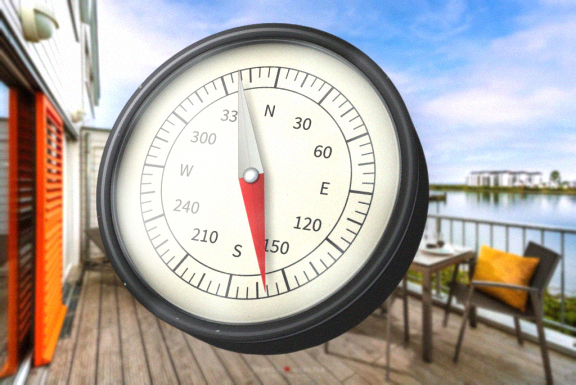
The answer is 160 °
